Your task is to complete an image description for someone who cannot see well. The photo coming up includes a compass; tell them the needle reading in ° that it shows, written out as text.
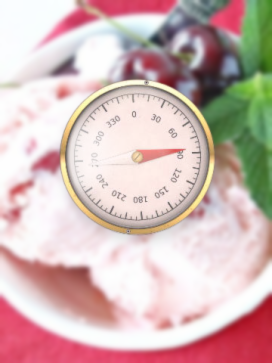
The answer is 85 °
